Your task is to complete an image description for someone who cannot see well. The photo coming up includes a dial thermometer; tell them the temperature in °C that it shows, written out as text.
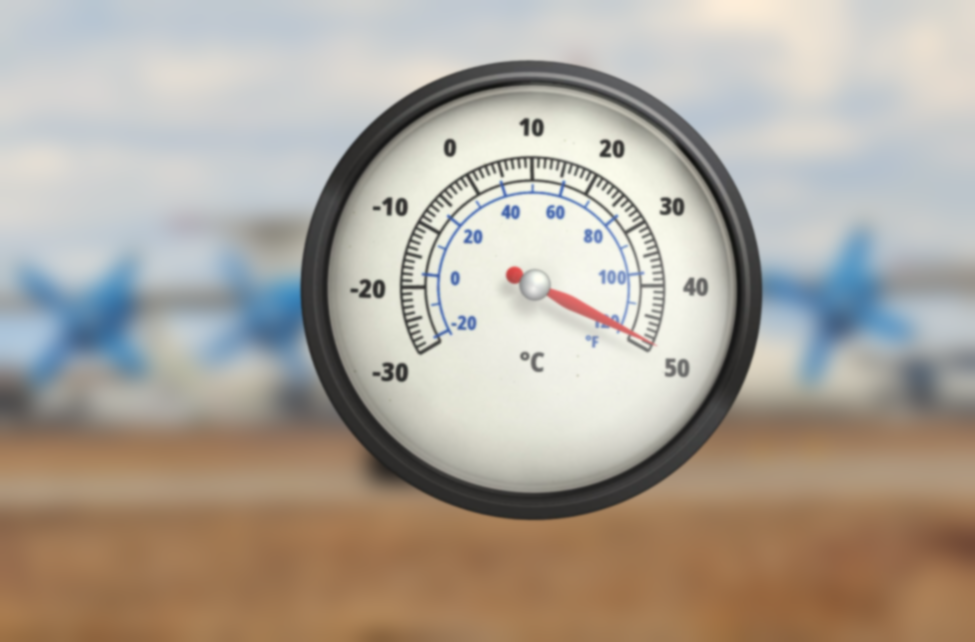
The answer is 49 °C
